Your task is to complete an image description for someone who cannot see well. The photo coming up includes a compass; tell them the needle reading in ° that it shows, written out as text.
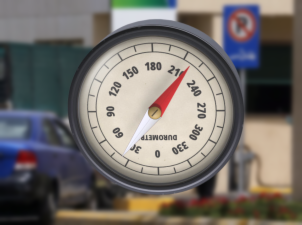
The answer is 217.5 °
